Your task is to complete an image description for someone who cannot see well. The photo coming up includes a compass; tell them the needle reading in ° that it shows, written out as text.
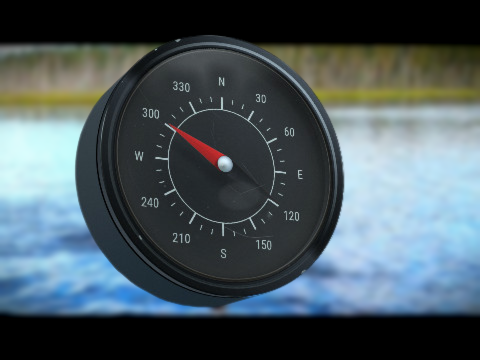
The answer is 300 °
